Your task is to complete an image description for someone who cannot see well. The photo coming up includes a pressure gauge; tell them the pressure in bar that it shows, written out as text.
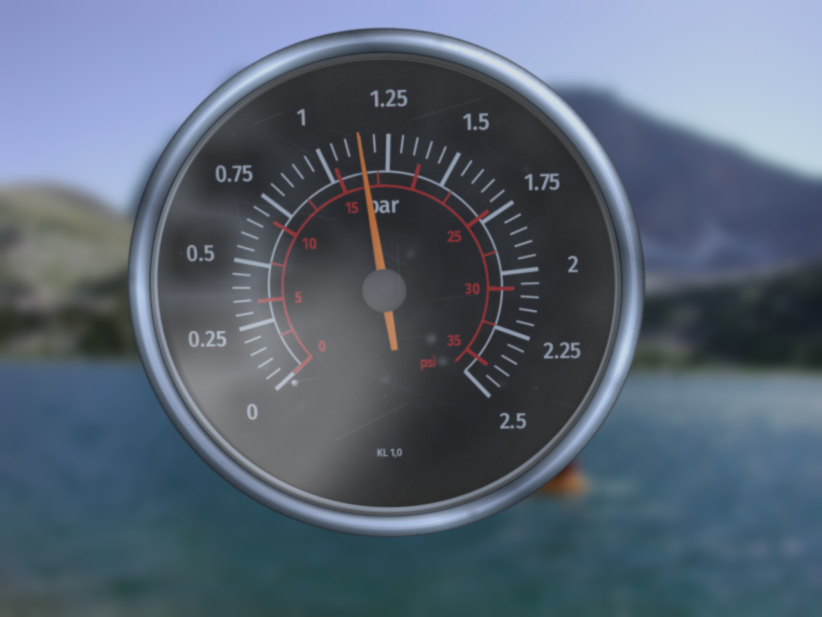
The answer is 1.15 bar
